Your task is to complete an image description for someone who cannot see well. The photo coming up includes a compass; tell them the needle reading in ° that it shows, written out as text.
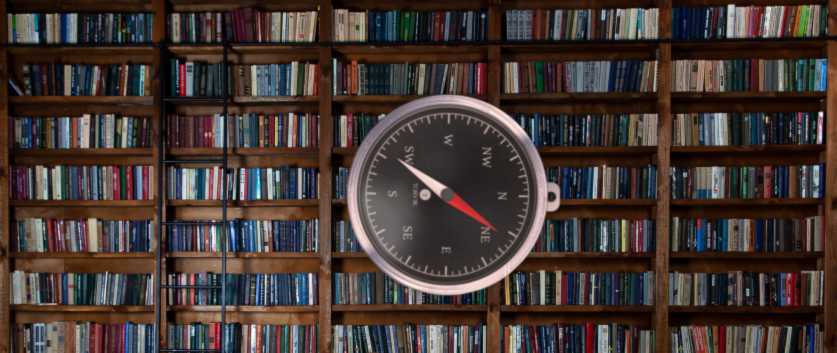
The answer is 35 °
